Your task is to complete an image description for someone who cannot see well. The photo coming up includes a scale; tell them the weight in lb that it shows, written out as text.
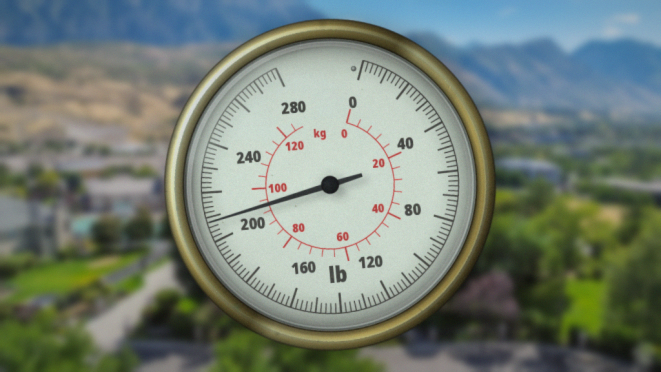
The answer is 208 lb
